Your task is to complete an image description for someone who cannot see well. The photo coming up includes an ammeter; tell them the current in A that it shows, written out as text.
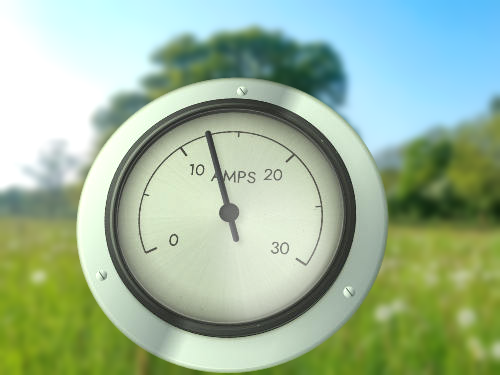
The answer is 12.5 A
